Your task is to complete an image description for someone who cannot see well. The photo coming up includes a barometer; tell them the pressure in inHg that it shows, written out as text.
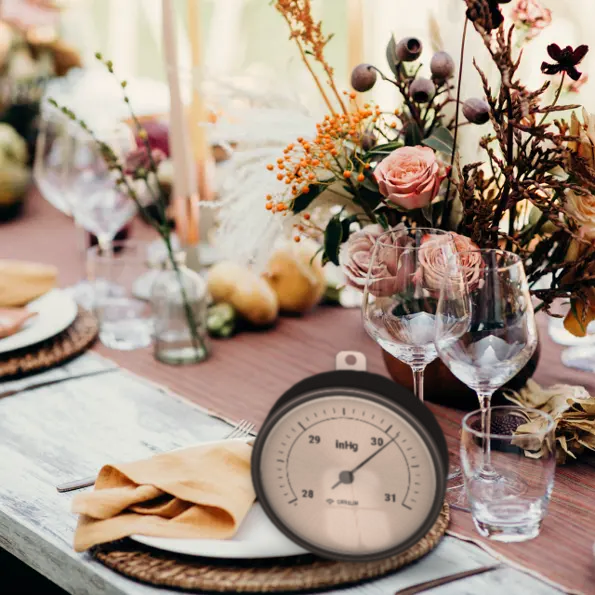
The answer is 30.1 inHg
